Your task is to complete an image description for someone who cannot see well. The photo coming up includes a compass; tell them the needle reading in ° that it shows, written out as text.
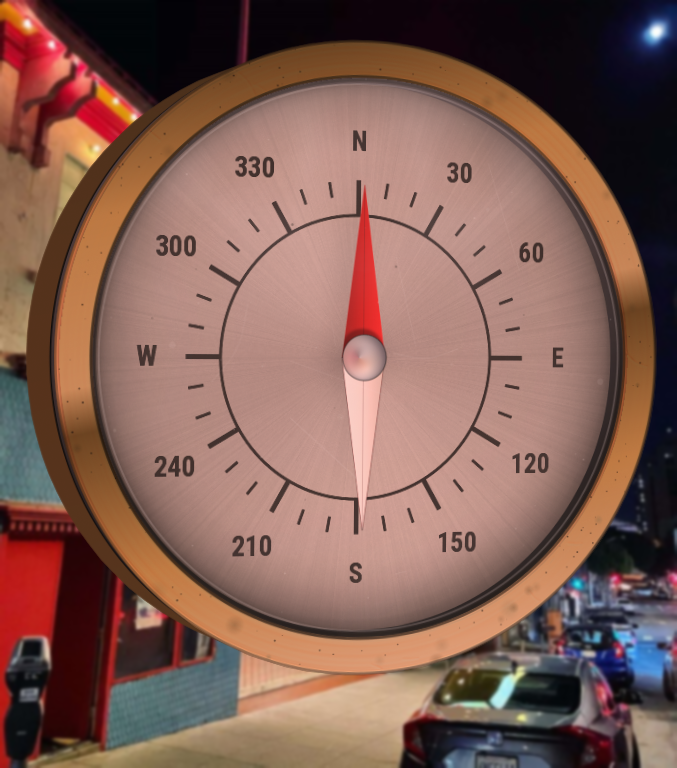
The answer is 0 °
